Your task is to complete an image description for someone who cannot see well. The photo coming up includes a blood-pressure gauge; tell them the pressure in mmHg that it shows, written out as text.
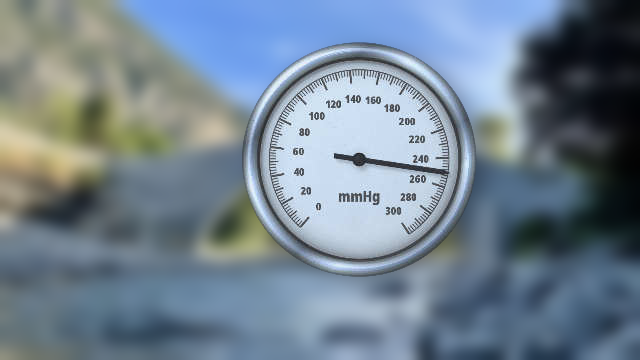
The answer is 250 mmHg
